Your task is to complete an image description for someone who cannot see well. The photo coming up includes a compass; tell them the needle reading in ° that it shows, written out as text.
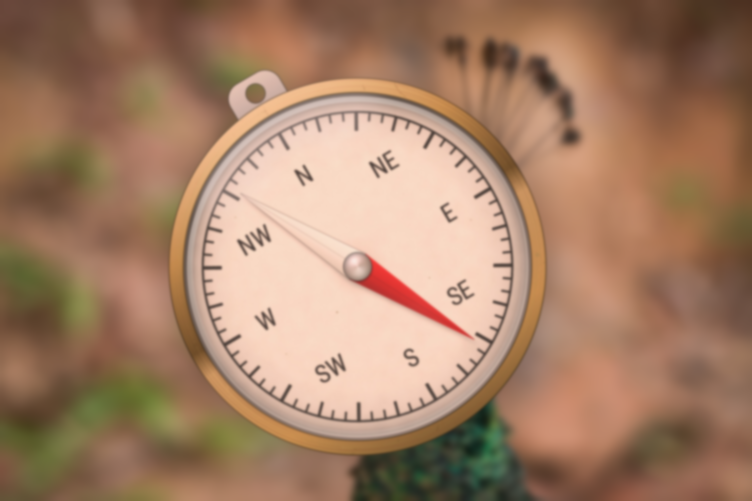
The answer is 152.5 °
